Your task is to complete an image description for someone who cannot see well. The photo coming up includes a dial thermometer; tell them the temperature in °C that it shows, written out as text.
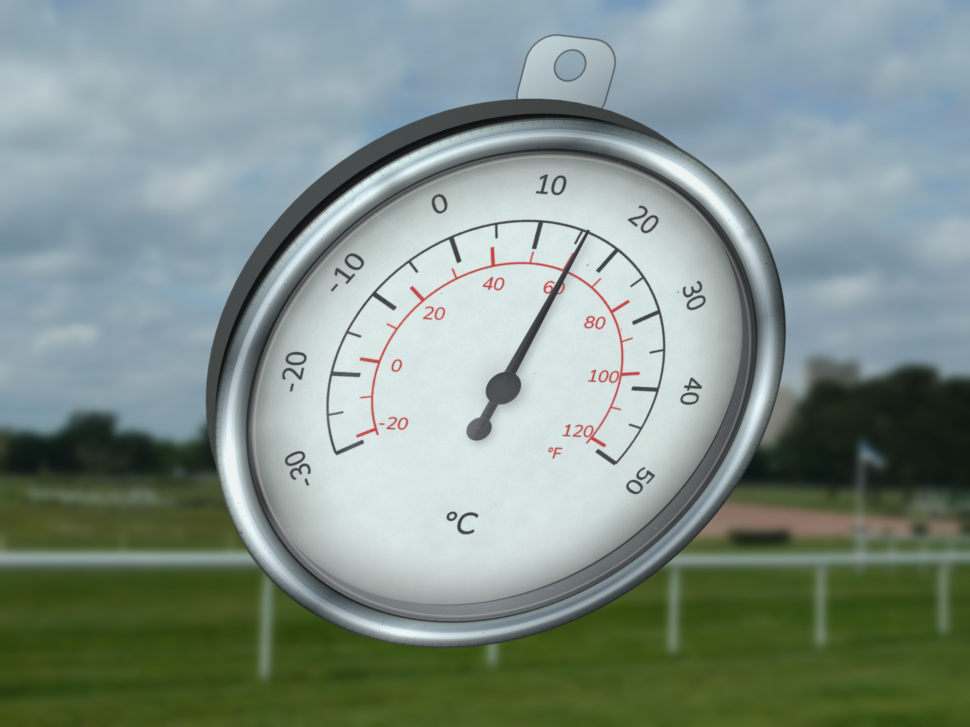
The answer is 15 °C
